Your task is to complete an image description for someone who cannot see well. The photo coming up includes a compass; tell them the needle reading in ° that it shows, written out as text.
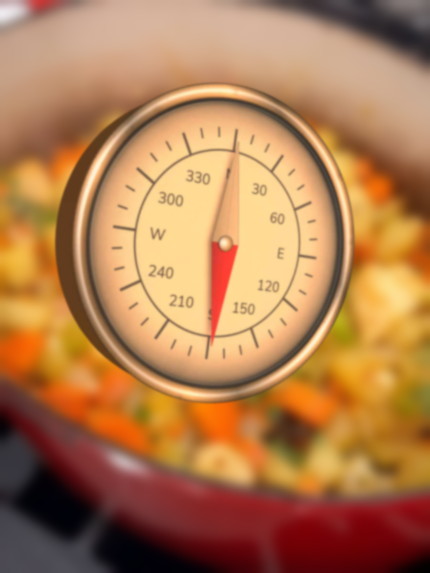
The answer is 180 °
